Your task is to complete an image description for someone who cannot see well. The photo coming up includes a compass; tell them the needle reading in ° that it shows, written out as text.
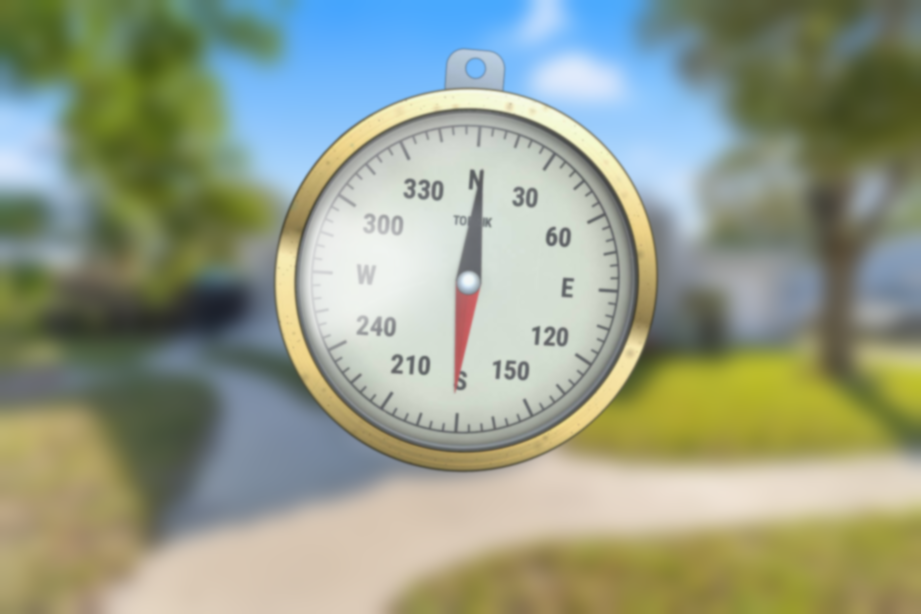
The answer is 182.5 °
